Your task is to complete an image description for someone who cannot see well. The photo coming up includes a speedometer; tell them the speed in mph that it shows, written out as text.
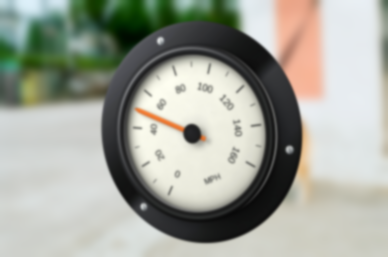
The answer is 50 mph
